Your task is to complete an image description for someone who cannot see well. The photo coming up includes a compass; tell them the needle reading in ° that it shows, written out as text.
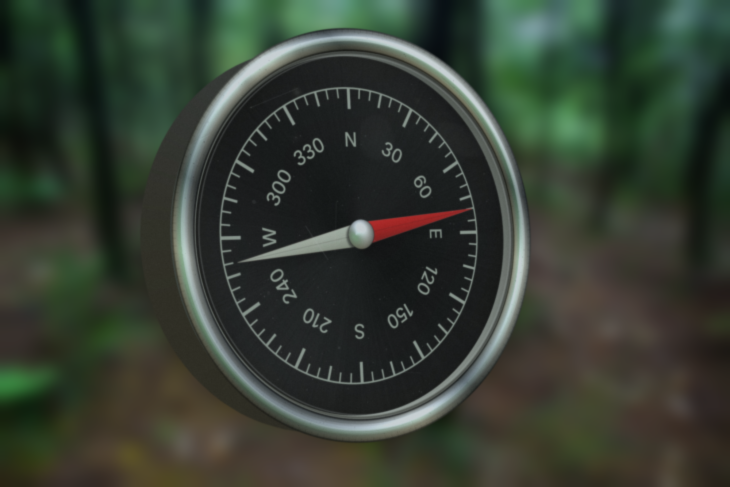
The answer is 80 °
